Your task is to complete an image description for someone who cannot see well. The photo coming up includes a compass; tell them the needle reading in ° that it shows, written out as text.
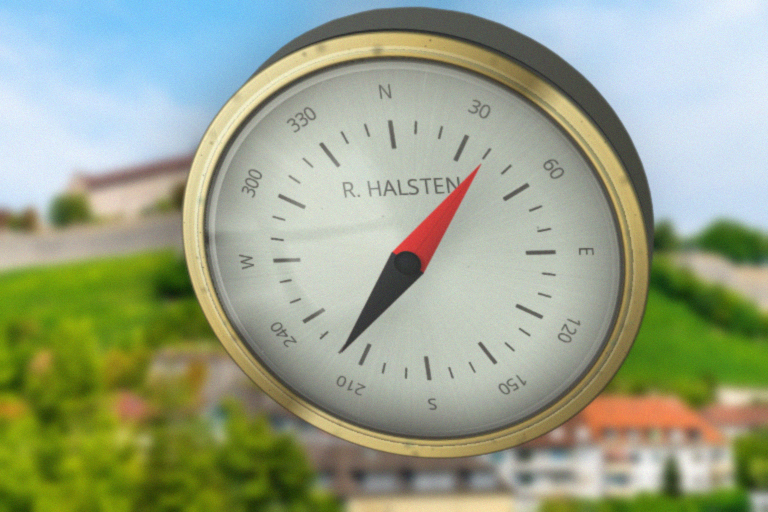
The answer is 40 °
